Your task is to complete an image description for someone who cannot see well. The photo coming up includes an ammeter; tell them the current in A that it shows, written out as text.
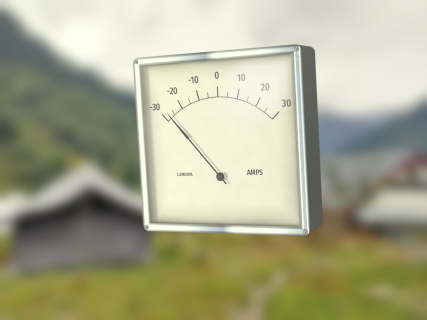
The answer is -27.5 A
